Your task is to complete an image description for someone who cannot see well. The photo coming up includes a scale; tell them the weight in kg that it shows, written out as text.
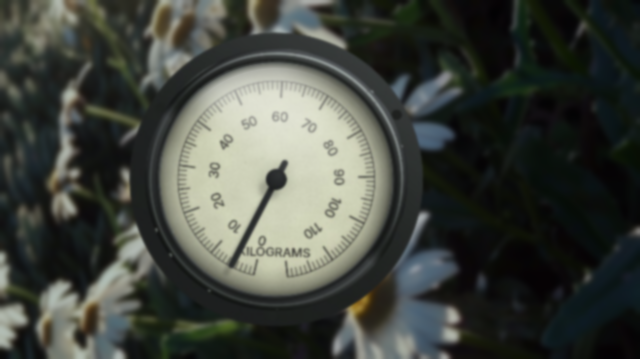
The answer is 5 kg
